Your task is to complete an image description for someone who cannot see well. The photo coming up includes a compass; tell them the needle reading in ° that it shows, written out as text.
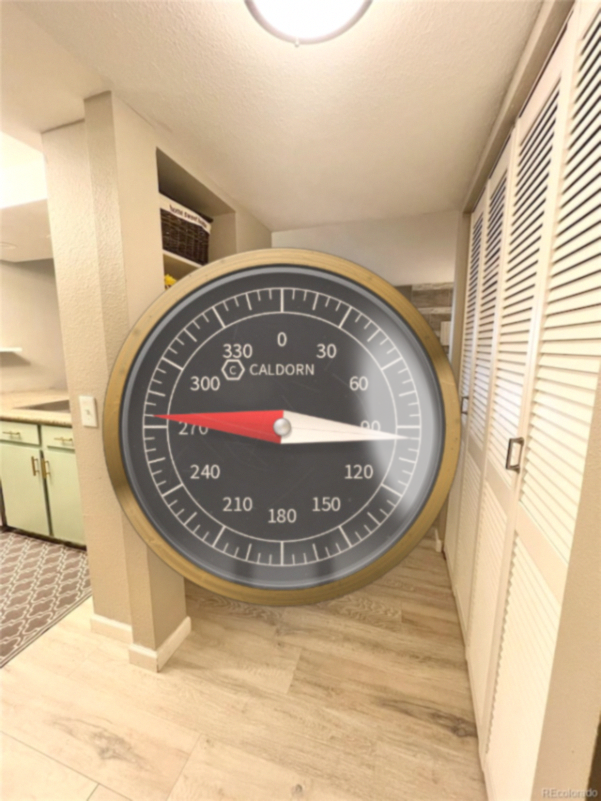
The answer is 275 °
